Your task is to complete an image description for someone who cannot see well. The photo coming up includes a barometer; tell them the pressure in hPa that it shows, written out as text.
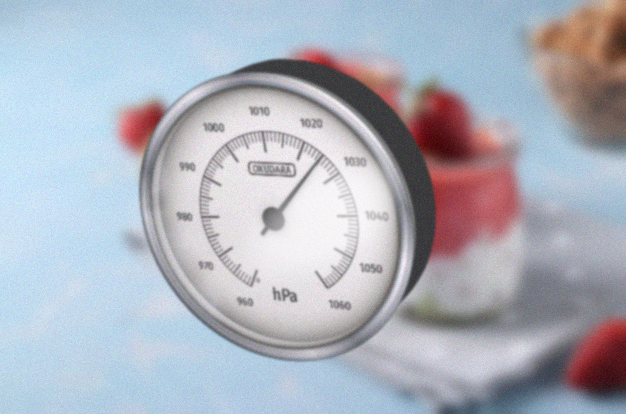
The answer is 1025 hPa
